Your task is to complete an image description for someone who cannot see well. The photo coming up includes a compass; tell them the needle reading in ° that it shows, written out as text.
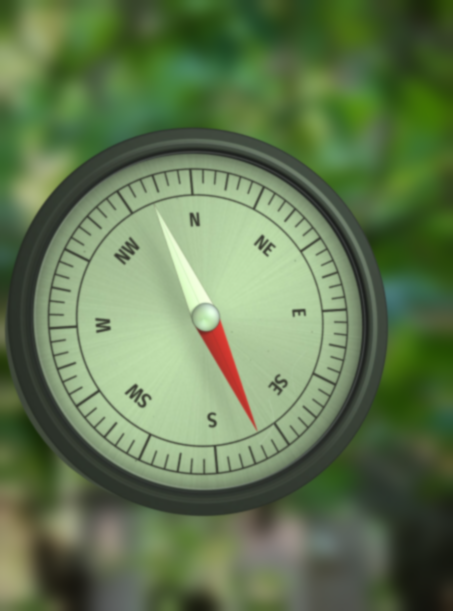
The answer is 160 °
